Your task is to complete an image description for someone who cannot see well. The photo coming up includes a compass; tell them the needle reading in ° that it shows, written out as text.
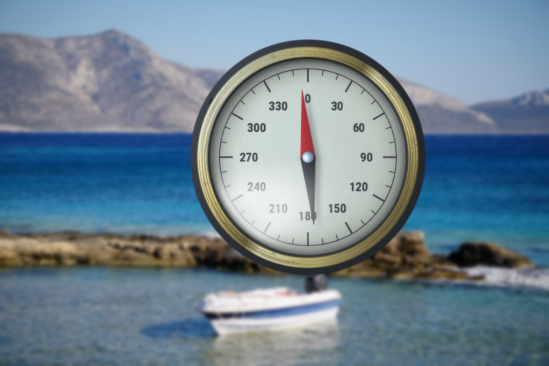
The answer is 355 °
